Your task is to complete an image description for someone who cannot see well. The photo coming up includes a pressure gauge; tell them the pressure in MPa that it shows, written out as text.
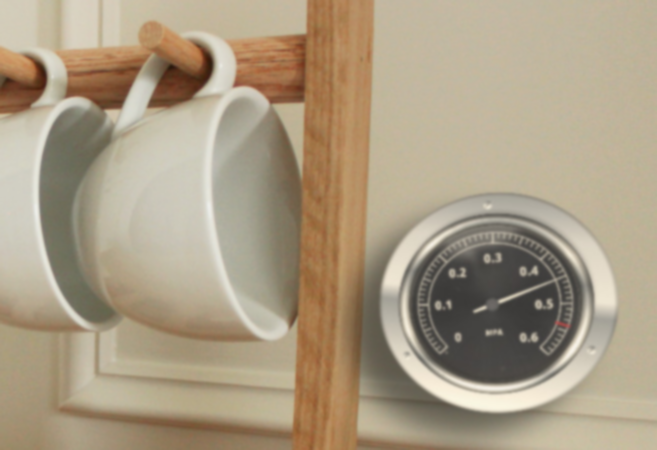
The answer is 0.45 MPa
